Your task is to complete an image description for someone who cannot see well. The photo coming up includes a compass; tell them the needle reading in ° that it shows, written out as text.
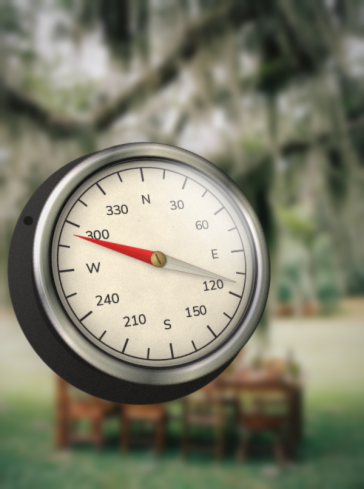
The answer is 292.5 °
